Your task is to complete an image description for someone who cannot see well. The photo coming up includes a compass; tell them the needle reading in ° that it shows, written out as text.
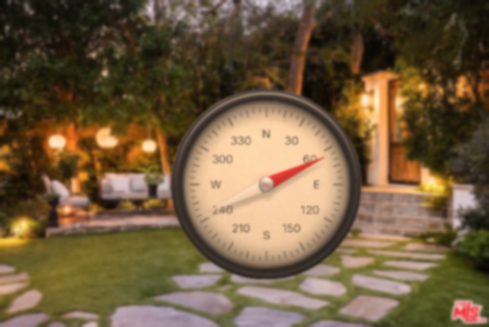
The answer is 65 °
